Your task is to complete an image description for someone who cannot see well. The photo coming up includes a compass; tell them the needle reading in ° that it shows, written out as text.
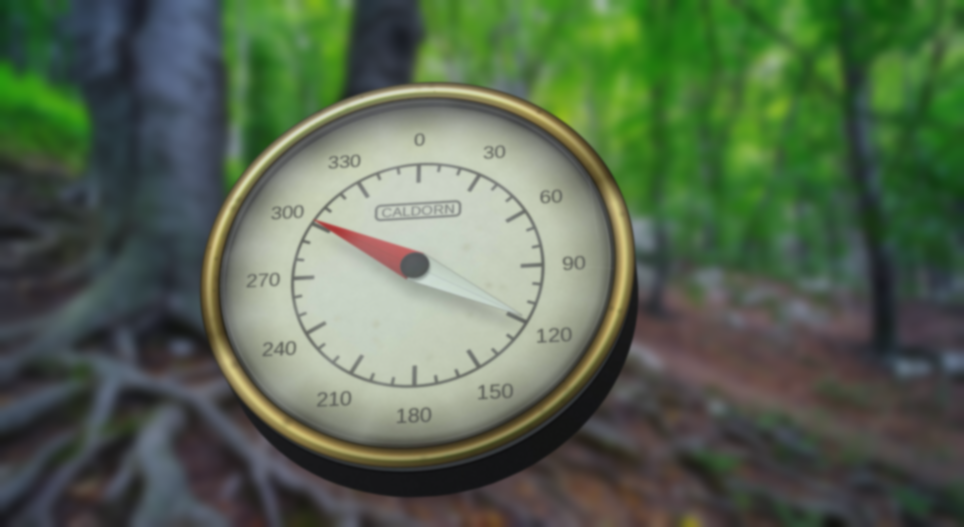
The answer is 300 °
